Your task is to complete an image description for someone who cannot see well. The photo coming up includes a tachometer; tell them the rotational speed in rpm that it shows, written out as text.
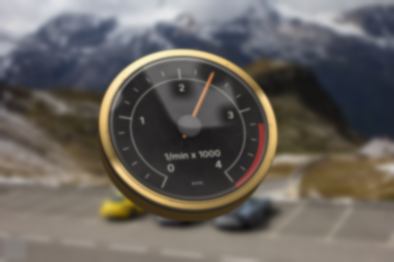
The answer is 2400 rpm
